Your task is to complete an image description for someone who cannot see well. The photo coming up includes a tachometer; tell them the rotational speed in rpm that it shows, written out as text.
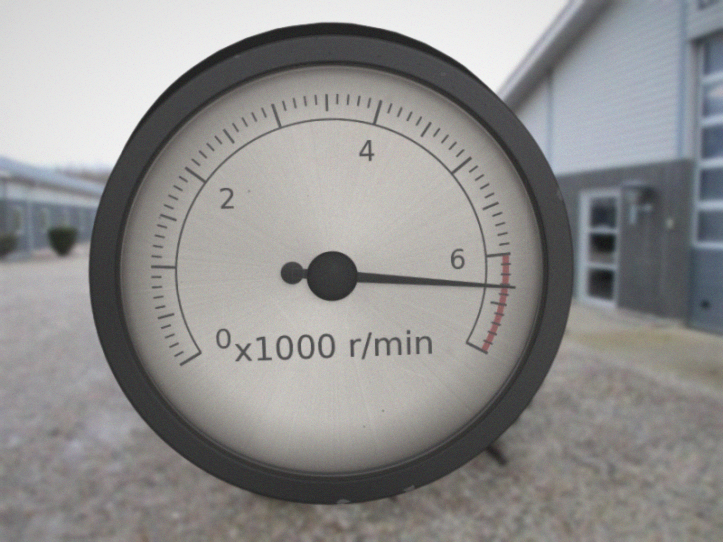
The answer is 6300 rpm
